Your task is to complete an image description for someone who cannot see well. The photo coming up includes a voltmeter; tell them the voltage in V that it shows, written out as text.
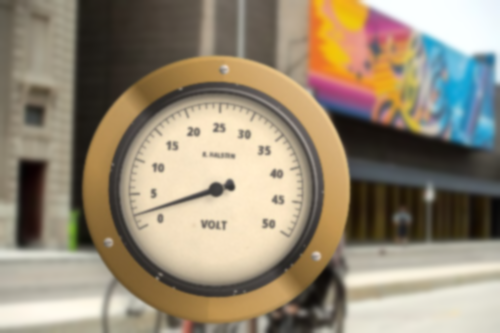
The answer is 2 V
